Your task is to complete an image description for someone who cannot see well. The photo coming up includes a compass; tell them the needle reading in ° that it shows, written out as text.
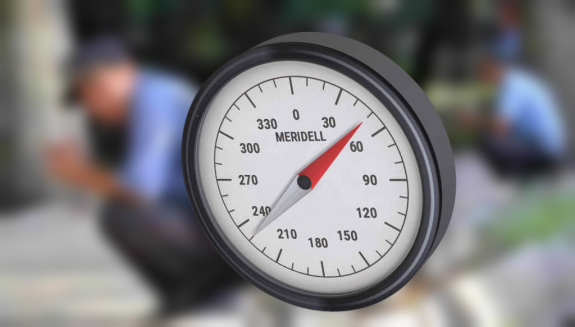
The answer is 50 °
